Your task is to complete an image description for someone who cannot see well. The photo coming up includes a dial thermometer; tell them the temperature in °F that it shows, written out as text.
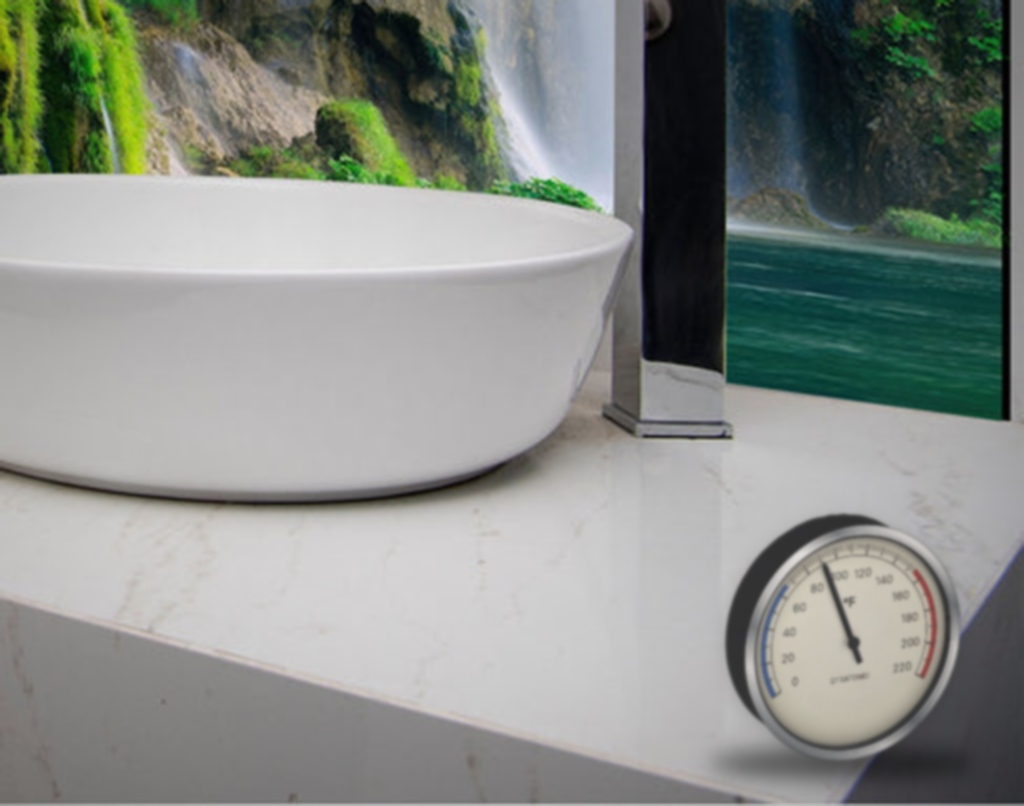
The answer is 90 °F
